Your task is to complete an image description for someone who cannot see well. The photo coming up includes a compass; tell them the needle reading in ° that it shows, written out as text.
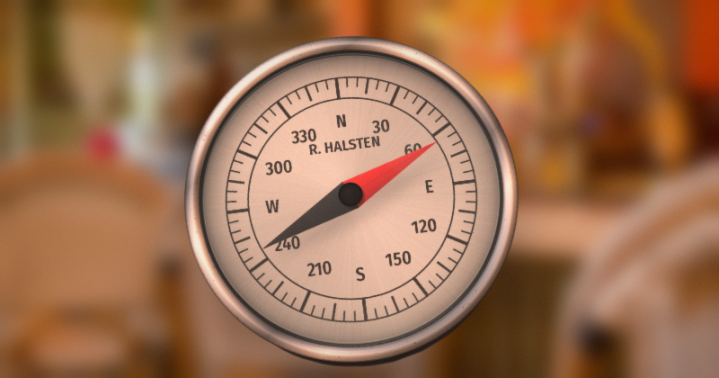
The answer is 65 °
